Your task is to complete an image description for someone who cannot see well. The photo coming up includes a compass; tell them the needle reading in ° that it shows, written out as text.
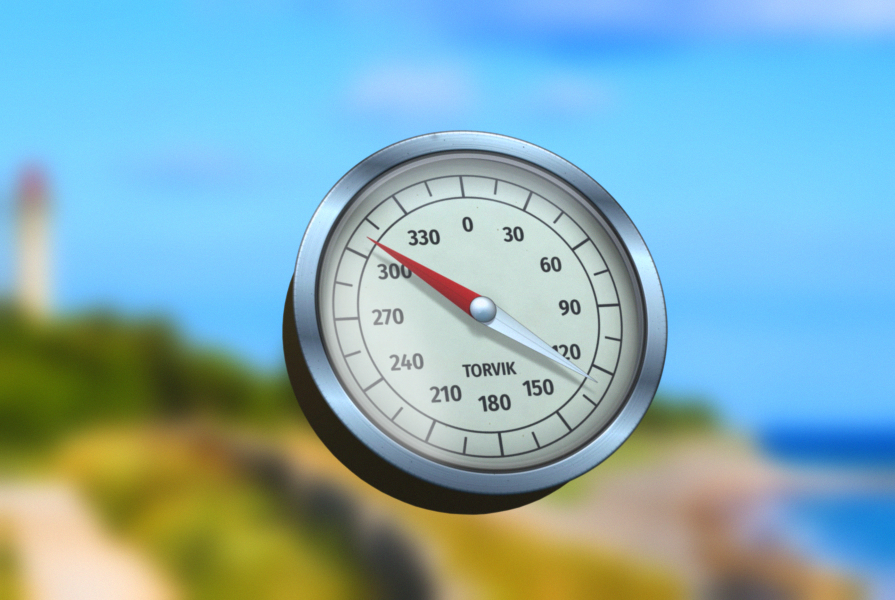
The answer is 307.5 °
